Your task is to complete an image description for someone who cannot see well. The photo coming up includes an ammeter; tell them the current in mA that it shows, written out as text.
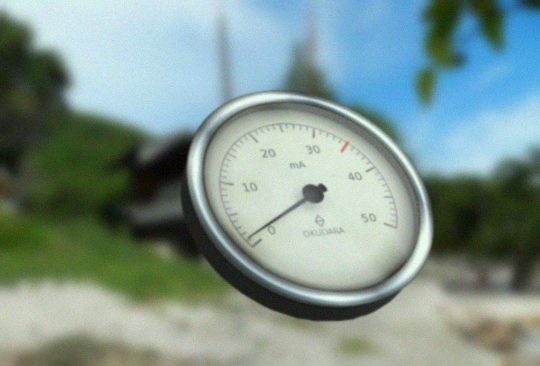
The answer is 1 mA
